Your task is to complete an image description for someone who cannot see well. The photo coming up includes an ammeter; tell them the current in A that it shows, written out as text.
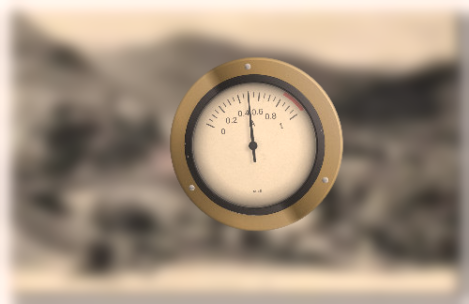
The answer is 0.5 A
